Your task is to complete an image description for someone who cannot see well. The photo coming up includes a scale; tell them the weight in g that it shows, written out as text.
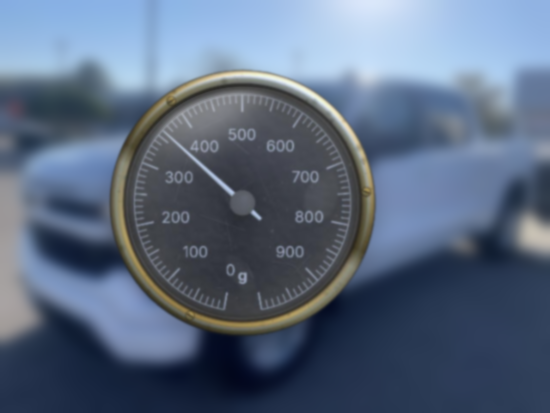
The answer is 360 g
